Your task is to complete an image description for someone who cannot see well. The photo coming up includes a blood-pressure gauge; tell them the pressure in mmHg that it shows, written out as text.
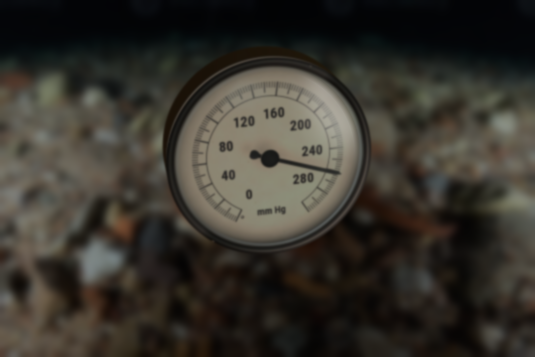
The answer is 260 mmHg
